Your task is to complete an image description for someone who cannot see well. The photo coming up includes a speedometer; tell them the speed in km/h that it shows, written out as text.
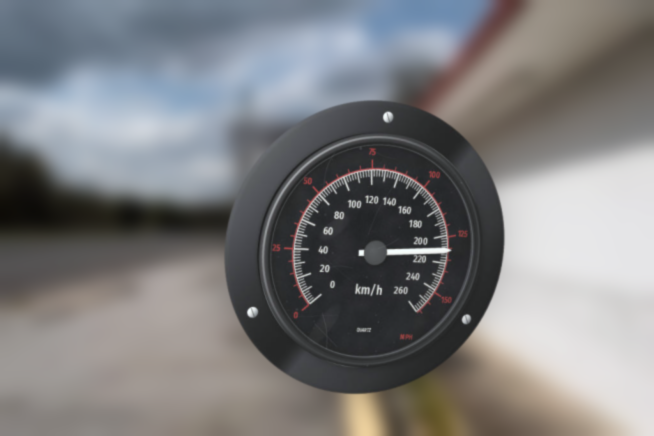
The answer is 210 km/h
